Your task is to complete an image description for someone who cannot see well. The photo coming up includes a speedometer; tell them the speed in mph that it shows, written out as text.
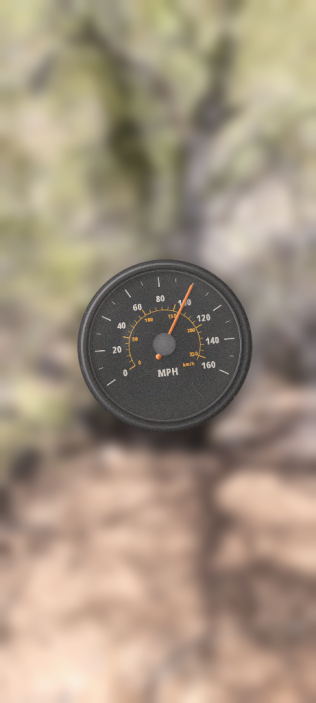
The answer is 100 mph
